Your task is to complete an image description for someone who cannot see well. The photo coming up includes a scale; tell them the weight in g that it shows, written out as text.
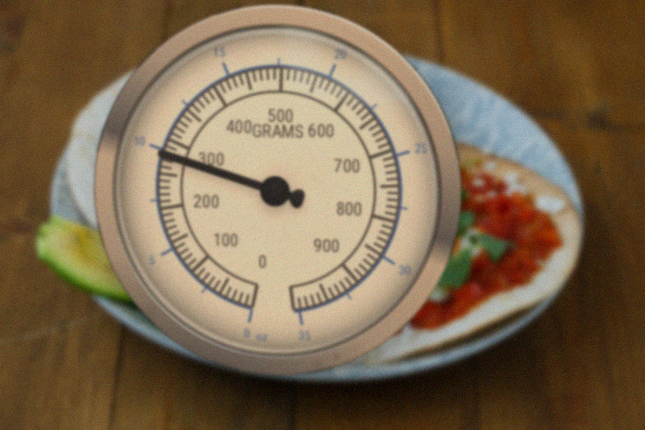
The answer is 280 g
